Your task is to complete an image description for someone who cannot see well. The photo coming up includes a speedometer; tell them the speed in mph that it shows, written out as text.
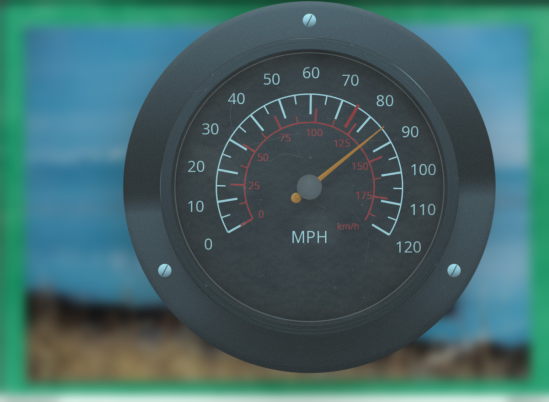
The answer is 85 mph
